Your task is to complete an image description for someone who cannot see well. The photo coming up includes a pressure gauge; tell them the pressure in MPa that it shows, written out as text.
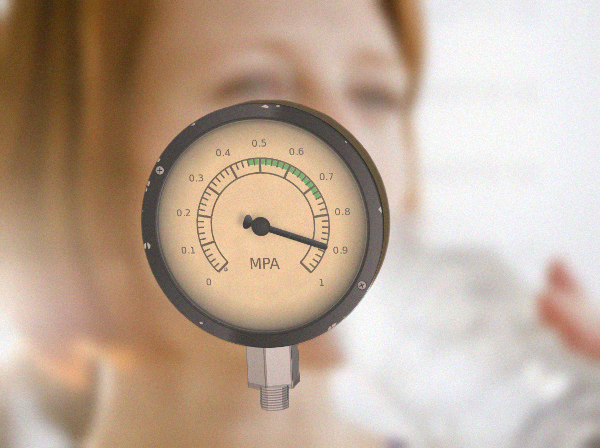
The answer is 0.9 MPa
